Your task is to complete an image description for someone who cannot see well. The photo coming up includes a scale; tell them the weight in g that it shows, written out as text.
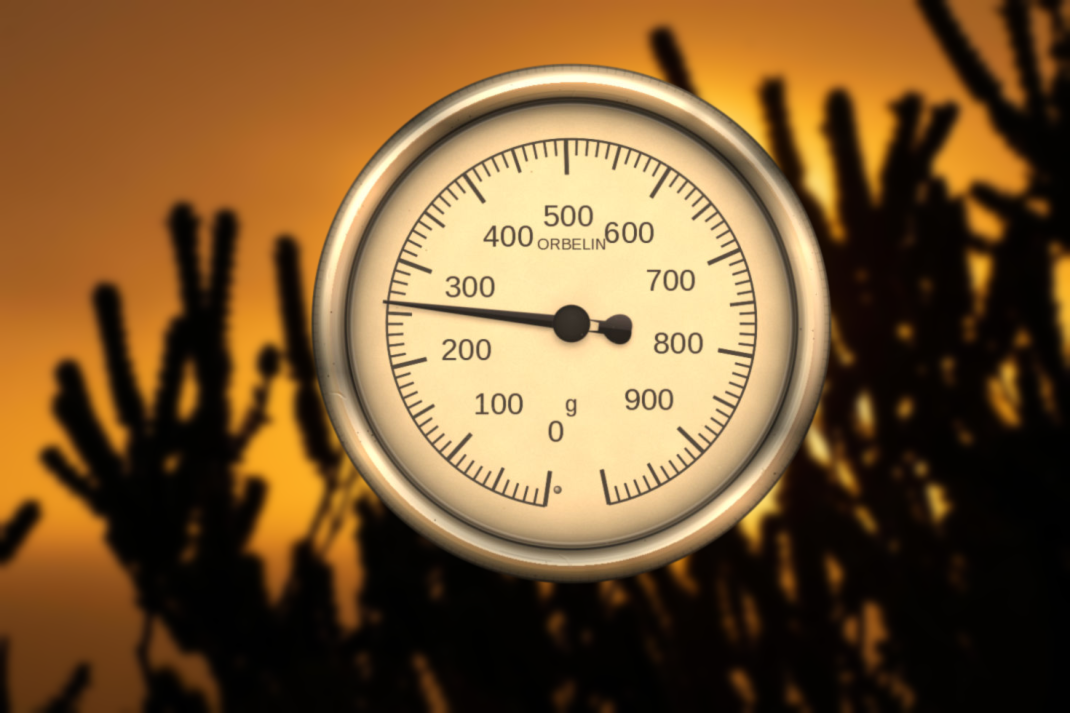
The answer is 260 g
